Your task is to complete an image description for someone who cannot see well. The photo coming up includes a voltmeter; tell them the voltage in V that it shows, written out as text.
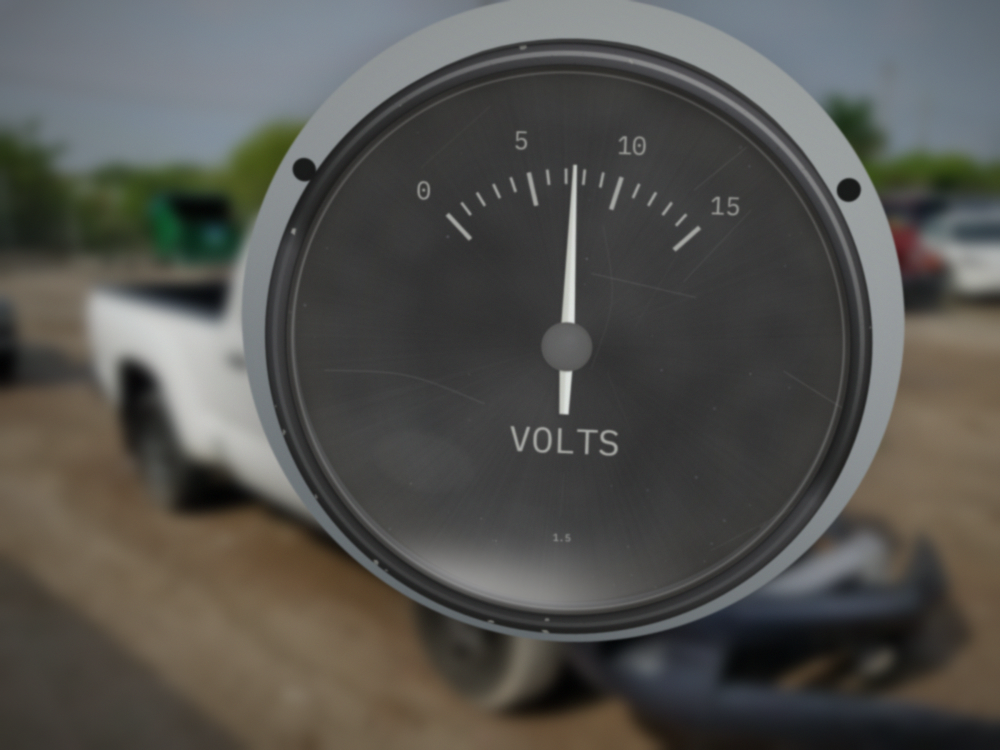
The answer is 7.5 V
